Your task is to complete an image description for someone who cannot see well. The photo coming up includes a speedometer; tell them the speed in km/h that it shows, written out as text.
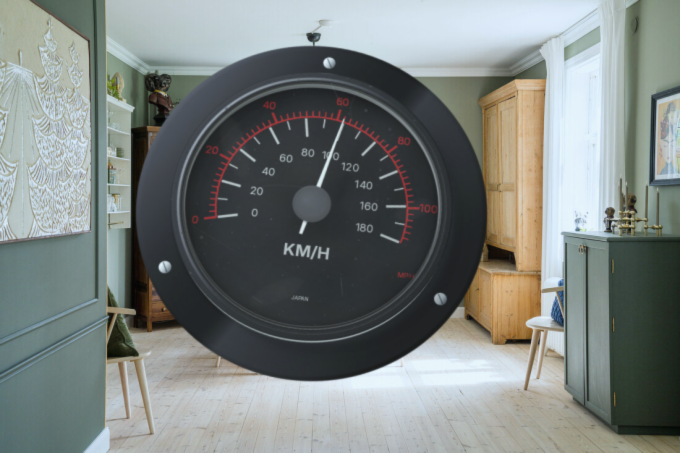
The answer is 100 km/h
